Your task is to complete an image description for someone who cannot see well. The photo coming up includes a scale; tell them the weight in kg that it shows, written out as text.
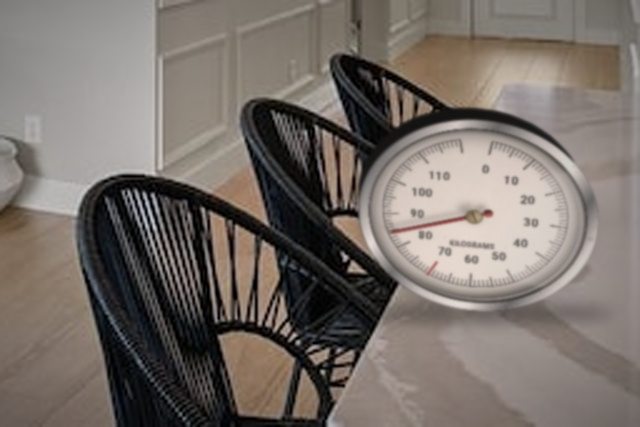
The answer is 85 kg
